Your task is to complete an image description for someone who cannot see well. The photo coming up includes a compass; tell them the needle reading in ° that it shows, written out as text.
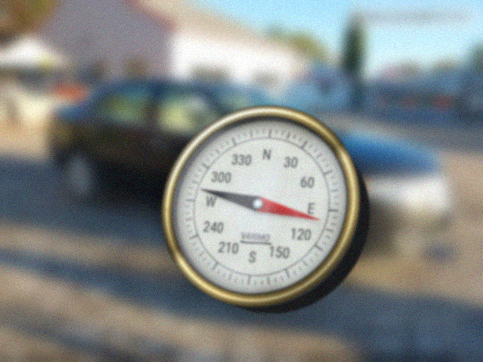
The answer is 100 °
